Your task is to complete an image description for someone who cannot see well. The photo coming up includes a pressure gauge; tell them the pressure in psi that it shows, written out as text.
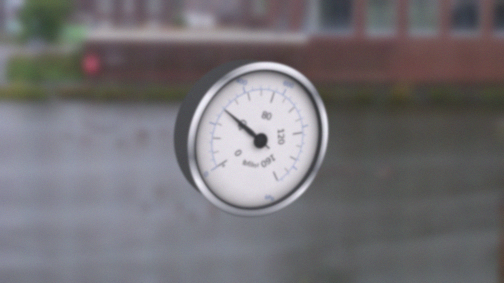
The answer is 40 psi
